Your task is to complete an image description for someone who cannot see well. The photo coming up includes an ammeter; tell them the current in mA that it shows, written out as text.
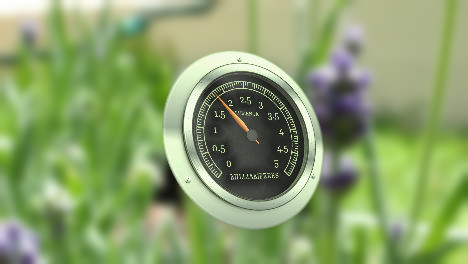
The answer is 1.75 mA
